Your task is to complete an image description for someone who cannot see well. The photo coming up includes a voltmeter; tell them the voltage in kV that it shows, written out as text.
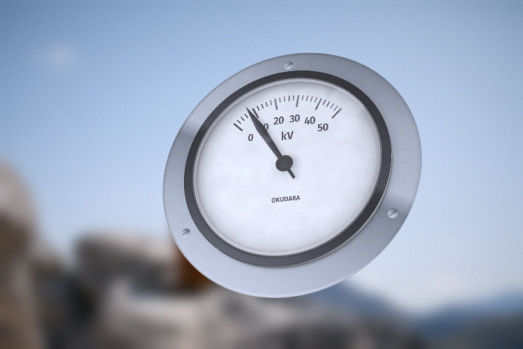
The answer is 8 kV
